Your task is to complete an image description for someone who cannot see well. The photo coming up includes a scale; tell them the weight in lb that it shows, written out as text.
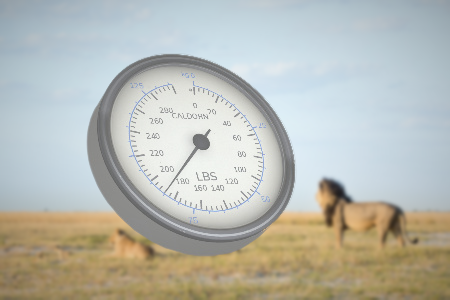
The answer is 188 lb
